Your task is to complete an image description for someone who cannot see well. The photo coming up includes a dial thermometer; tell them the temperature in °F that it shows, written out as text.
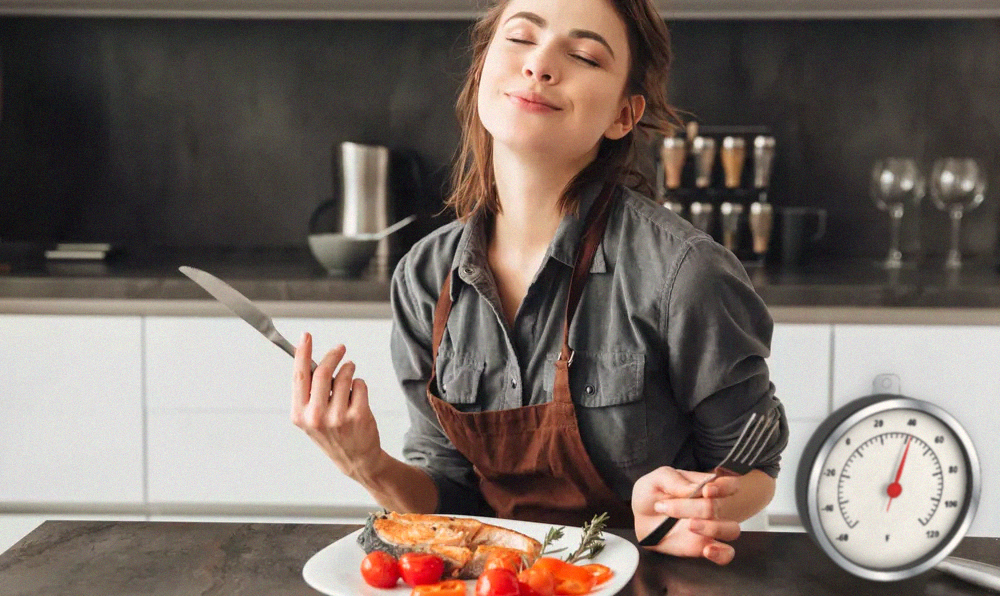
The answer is 40 °F
